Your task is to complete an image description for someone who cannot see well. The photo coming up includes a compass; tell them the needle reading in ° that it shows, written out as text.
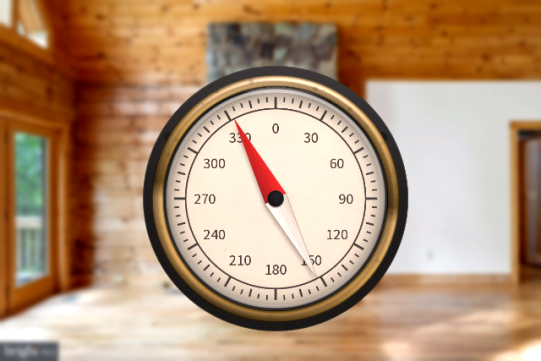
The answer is 332.5 °
